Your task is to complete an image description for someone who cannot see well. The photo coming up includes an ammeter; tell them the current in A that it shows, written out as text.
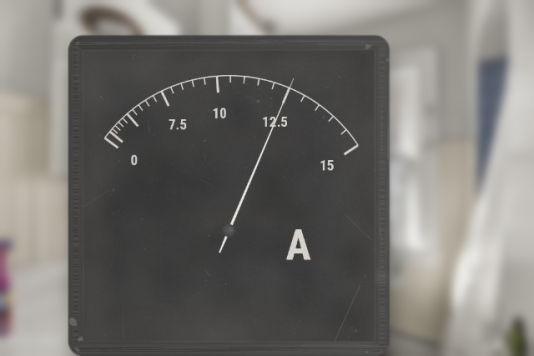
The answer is 12.5 A
